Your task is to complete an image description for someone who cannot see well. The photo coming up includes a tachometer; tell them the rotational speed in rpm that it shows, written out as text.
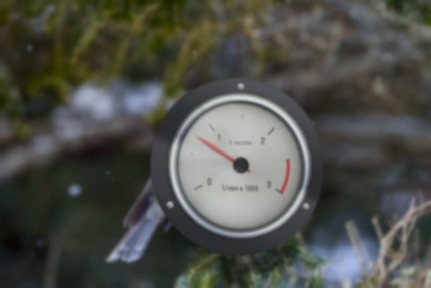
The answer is 750 rpm
